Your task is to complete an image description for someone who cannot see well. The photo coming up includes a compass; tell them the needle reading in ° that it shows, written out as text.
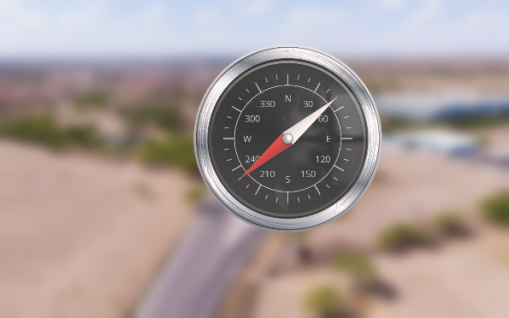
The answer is 230 °
